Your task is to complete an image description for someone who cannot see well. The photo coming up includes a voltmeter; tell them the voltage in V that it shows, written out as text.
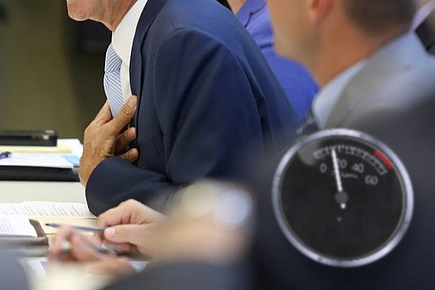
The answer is 15 V
